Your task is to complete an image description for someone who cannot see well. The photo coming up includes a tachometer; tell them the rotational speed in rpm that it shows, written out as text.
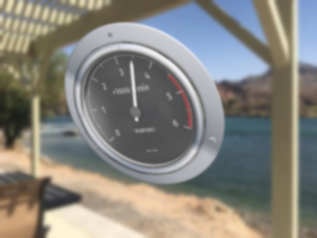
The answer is 3500 rpm
